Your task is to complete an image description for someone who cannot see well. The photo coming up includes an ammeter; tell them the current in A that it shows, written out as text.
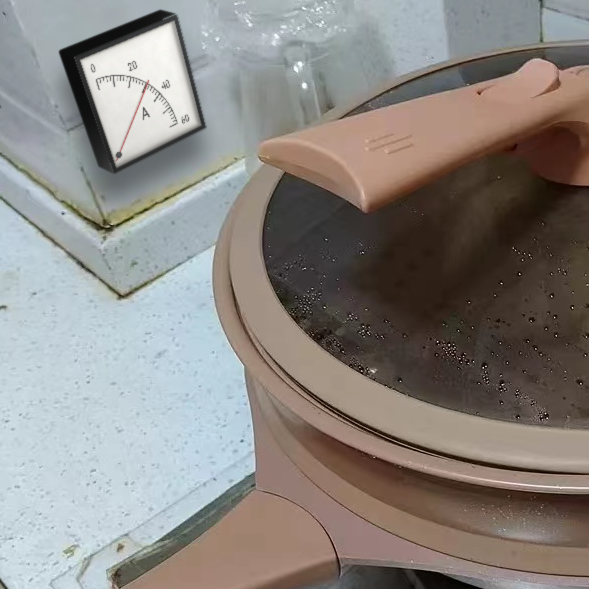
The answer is 30 A
